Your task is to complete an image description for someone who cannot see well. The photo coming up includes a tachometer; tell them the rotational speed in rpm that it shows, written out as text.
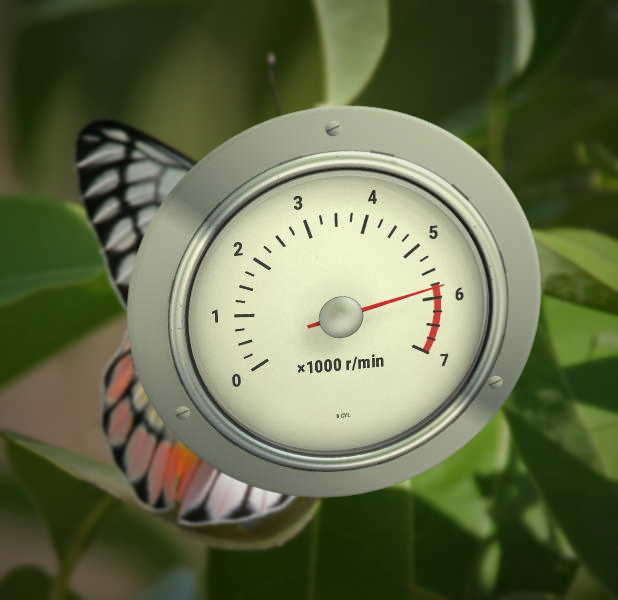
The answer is 5750 rpm
